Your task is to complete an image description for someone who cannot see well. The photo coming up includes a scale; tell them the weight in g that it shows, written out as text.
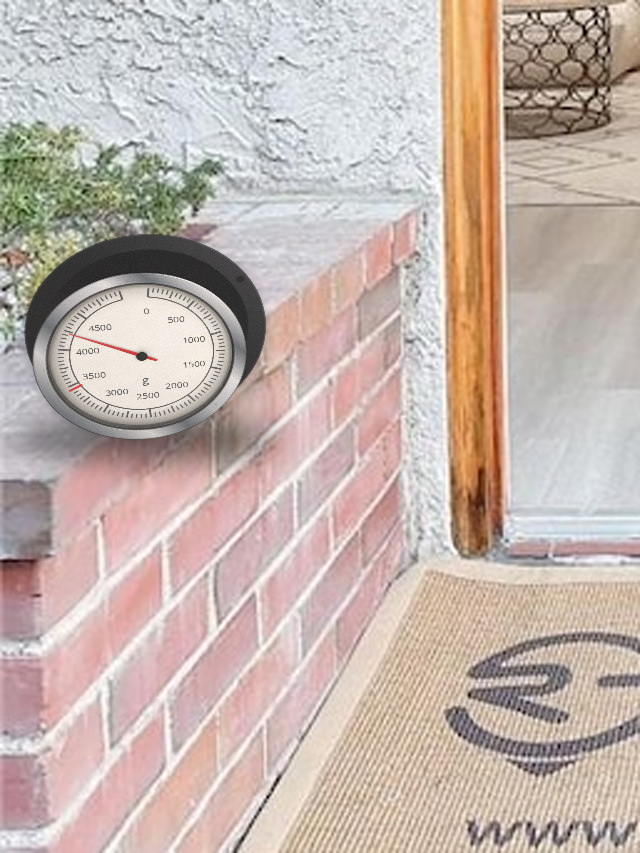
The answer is 4250 g
